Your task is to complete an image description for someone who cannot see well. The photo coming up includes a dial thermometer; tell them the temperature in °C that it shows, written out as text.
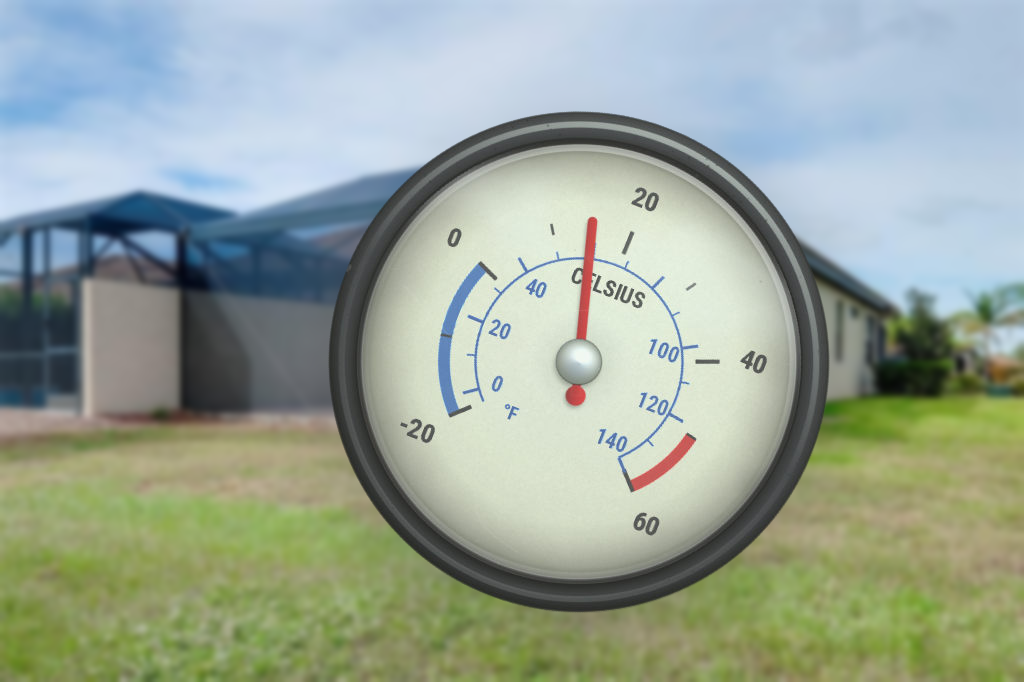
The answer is 15 °C
